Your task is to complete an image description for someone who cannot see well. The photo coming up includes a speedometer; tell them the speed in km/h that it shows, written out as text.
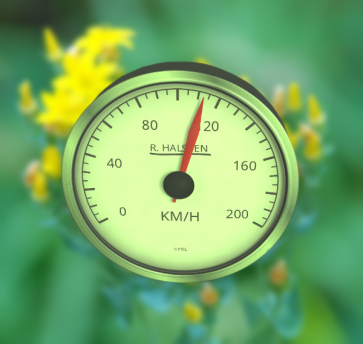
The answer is 112.5 km/h
